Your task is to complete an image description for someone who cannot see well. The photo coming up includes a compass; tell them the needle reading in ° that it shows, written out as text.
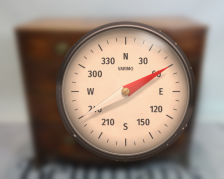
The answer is 60 °
